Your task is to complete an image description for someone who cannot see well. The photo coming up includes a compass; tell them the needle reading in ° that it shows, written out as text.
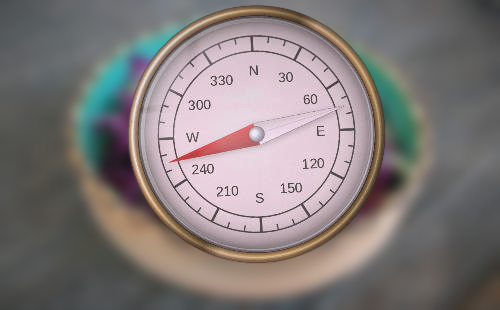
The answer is 255 °
